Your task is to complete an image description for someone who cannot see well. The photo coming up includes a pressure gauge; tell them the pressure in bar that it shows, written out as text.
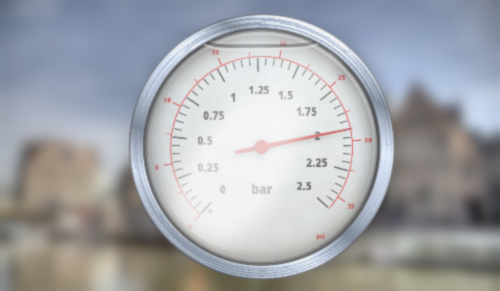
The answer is 2 bar
